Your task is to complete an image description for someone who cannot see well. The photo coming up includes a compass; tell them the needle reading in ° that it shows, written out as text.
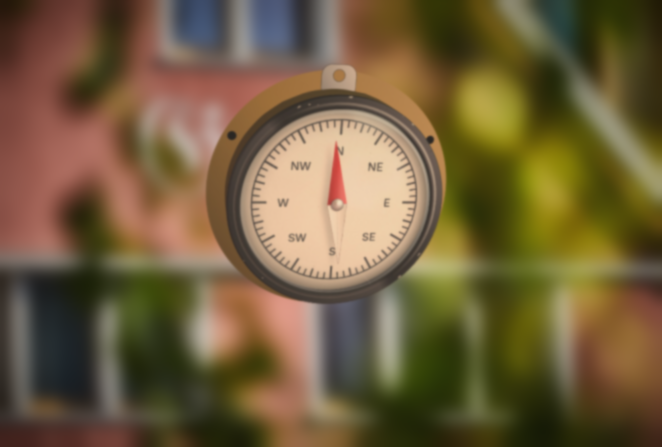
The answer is 355 °
